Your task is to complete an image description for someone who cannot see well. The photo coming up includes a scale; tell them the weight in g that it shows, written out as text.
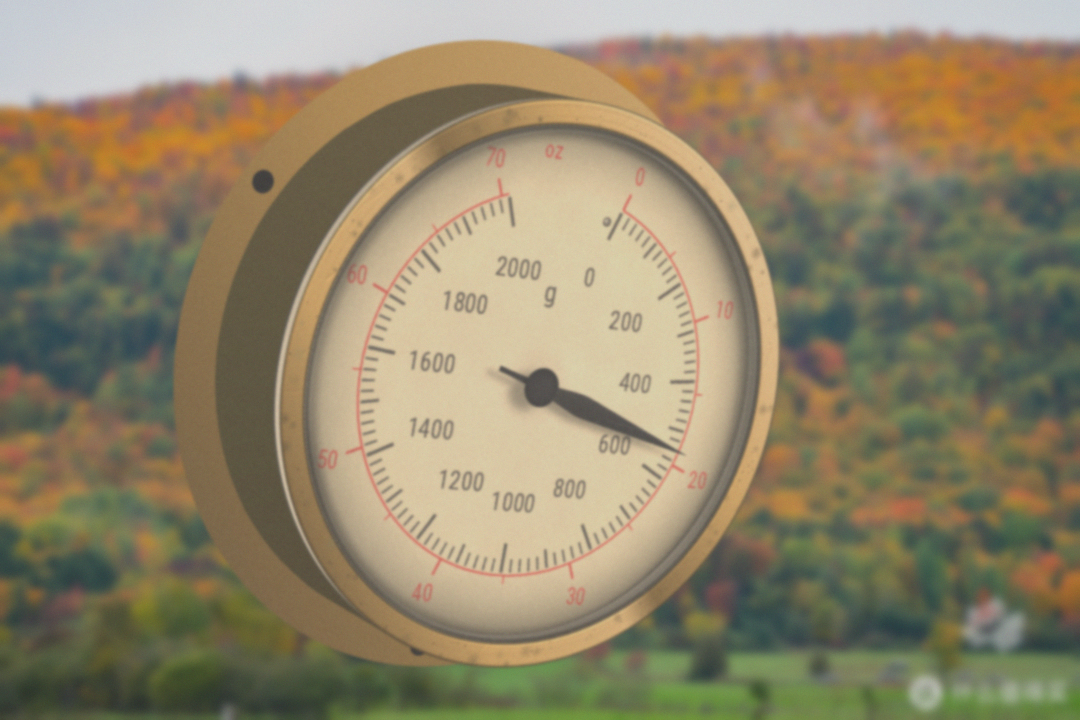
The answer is 540 g
